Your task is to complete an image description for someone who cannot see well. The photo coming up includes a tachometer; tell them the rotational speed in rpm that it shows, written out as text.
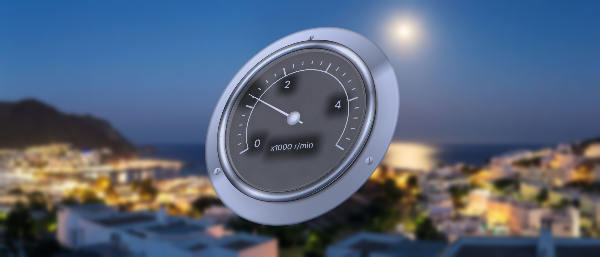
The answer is 1200 rpm
